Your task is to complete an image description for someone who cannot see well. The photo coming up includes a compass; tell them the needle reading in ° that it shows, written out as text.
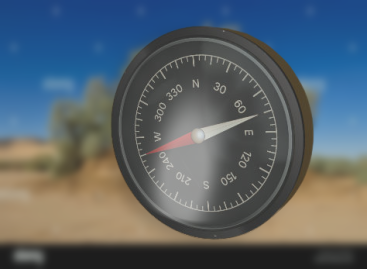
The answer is 255 °
